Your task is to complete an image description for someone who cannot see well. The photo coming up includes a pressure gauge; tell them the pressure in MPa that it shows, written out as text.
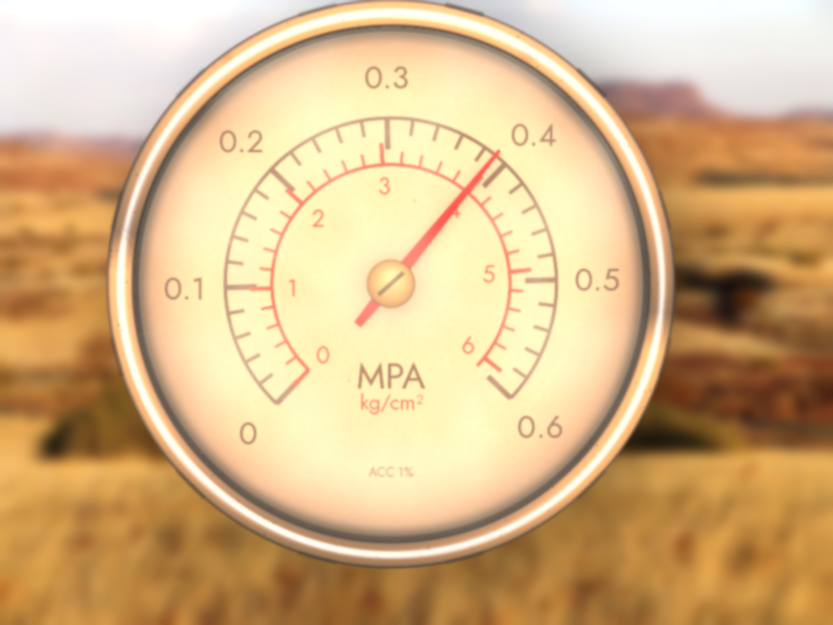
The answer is 0.39 MPa
